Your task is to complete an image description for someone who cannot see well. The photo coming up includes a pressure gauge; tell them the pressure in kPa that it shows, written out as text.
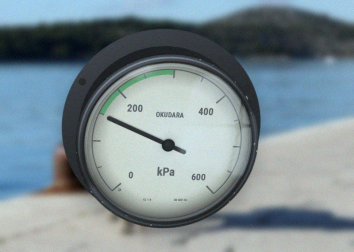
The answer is 150 kPa
